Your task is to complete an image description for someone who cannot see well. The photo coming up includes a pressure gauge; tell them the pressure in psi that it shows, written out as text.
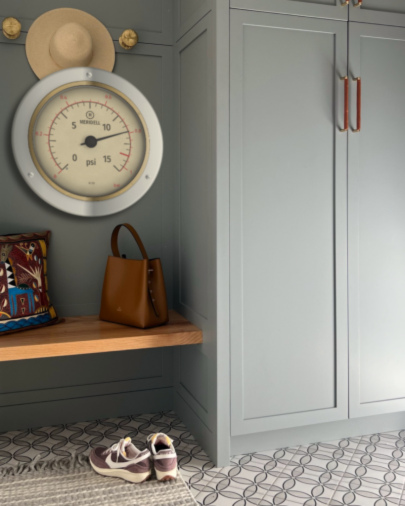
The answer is 11.5 psi
